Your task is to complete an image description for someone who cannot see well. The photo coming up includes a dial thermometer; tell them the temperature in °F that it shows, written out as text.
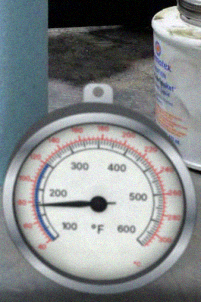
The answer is 175 °F
